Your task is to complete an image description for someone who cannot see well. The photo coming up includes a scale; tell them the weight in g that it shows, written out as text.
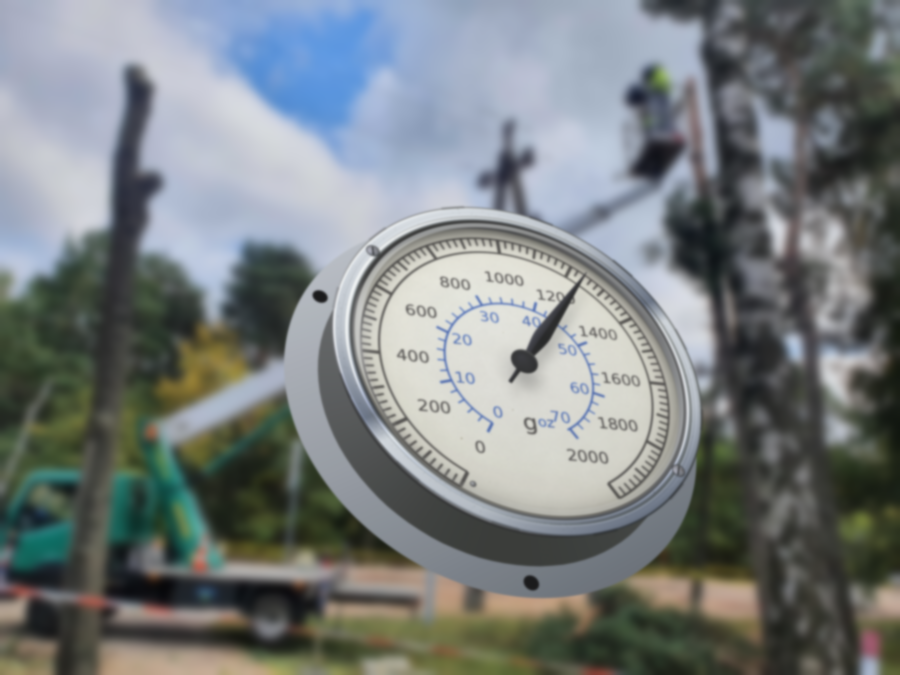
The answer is 1240 g
